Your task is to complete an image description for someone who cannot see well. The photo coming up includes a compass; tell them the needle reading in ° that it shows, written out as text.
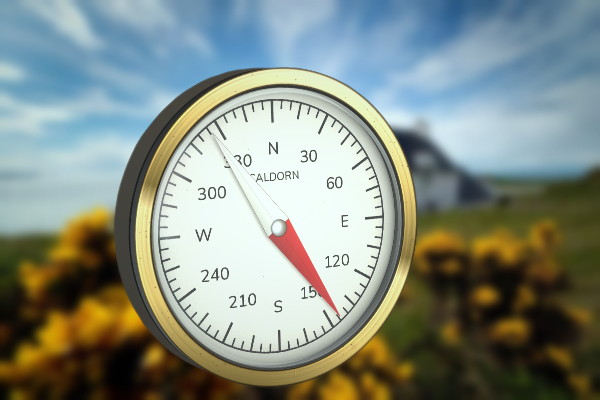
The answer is 145 °
